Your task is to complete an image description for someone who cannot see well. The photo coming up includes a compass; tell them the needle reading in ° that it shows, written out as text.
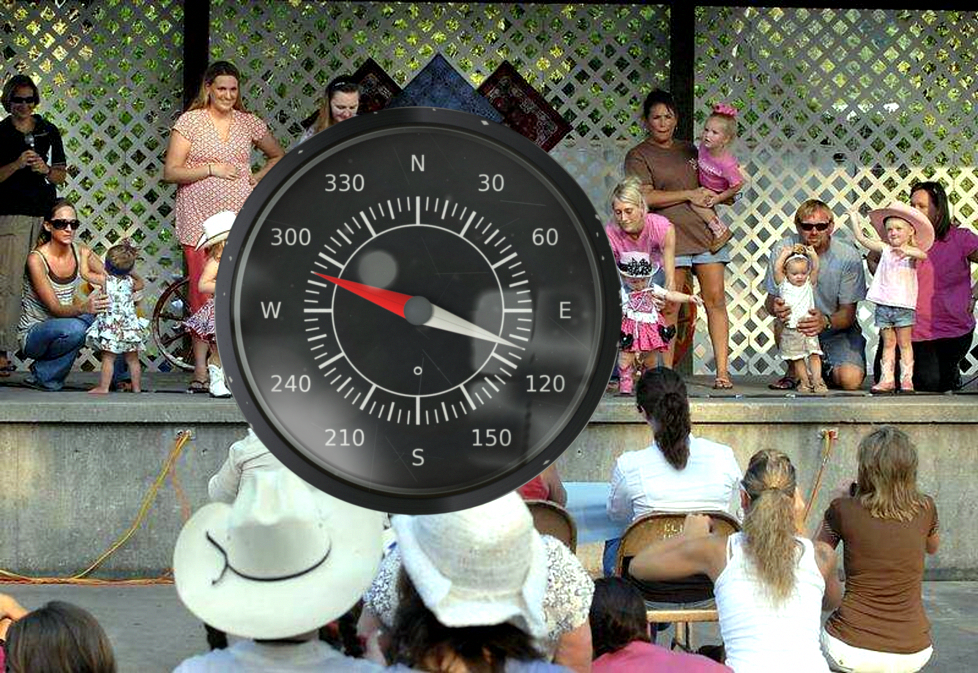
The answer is 290 °
